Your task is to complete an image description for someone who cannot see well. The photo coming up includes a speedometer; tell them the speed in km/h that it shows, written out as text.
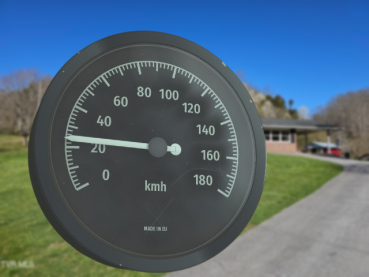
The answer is 24 km/h
